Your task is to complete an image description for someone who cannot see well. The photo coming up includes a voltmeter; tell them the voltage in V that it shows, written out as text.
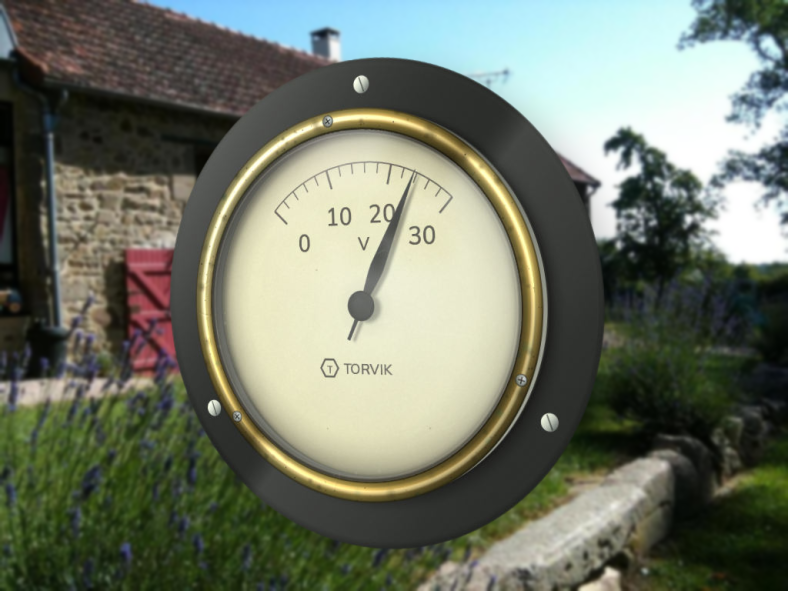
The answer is 24 V
